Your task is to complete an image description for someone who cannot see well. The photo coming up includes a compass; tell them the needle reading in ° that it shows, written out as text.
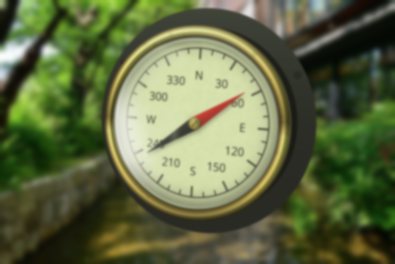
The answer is 55 °
